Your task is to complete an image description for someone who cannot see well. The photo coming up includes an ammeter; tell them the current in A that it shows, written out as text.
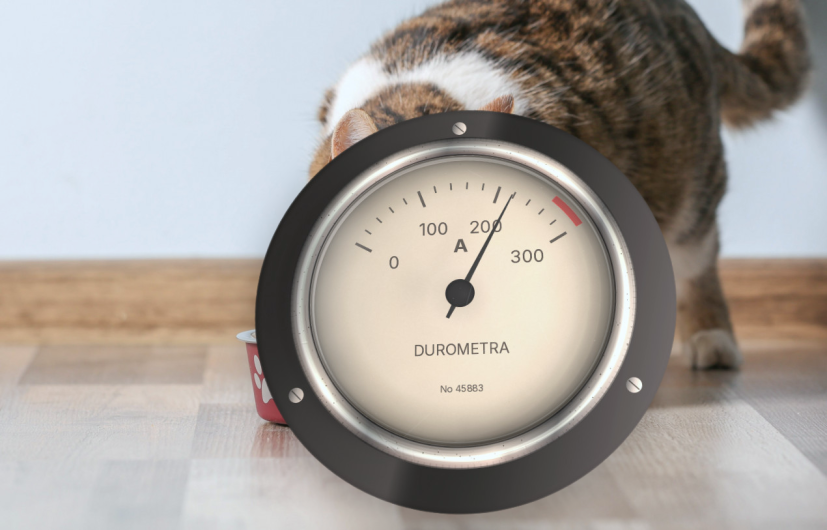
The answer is 220 A
